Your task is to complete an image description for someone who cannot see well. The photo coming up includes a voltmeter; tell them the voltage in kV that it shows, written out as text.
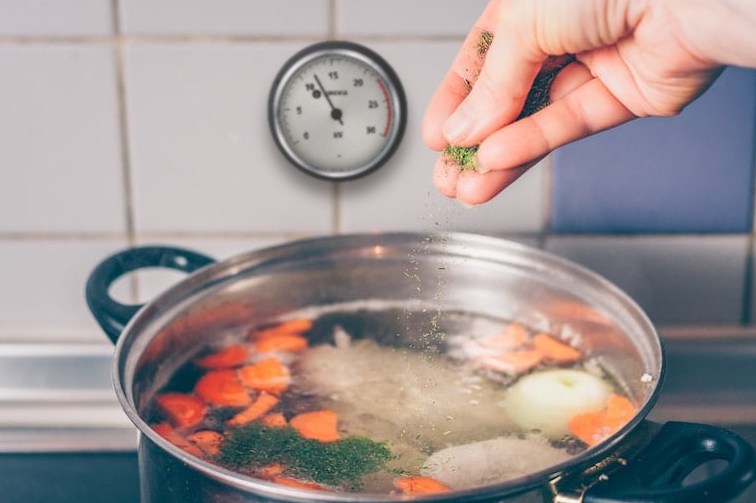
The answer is 12 kV
